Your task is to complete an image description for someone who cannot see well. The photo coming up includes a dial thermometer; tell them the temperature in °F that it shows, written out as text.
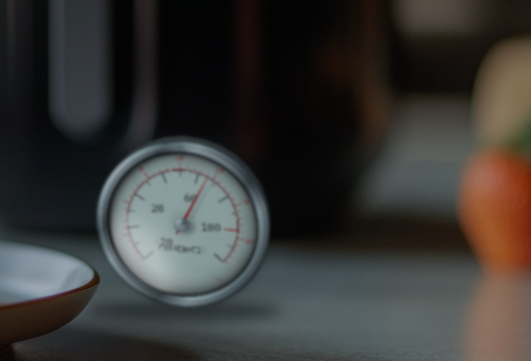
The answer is 65 °F
